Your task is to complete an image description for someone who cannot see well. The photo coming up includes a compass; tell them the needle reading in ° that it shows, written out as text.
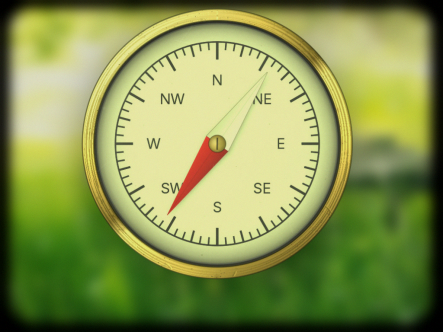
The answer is 215 °
